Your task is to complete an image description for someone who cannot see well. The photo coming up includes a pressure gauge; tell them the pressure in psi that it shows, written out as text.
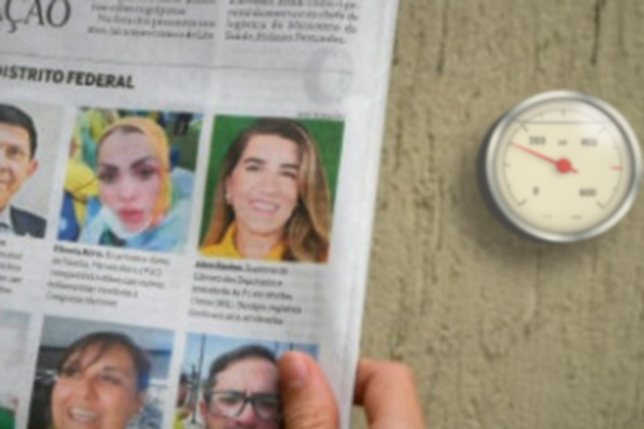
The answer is 150 psi
